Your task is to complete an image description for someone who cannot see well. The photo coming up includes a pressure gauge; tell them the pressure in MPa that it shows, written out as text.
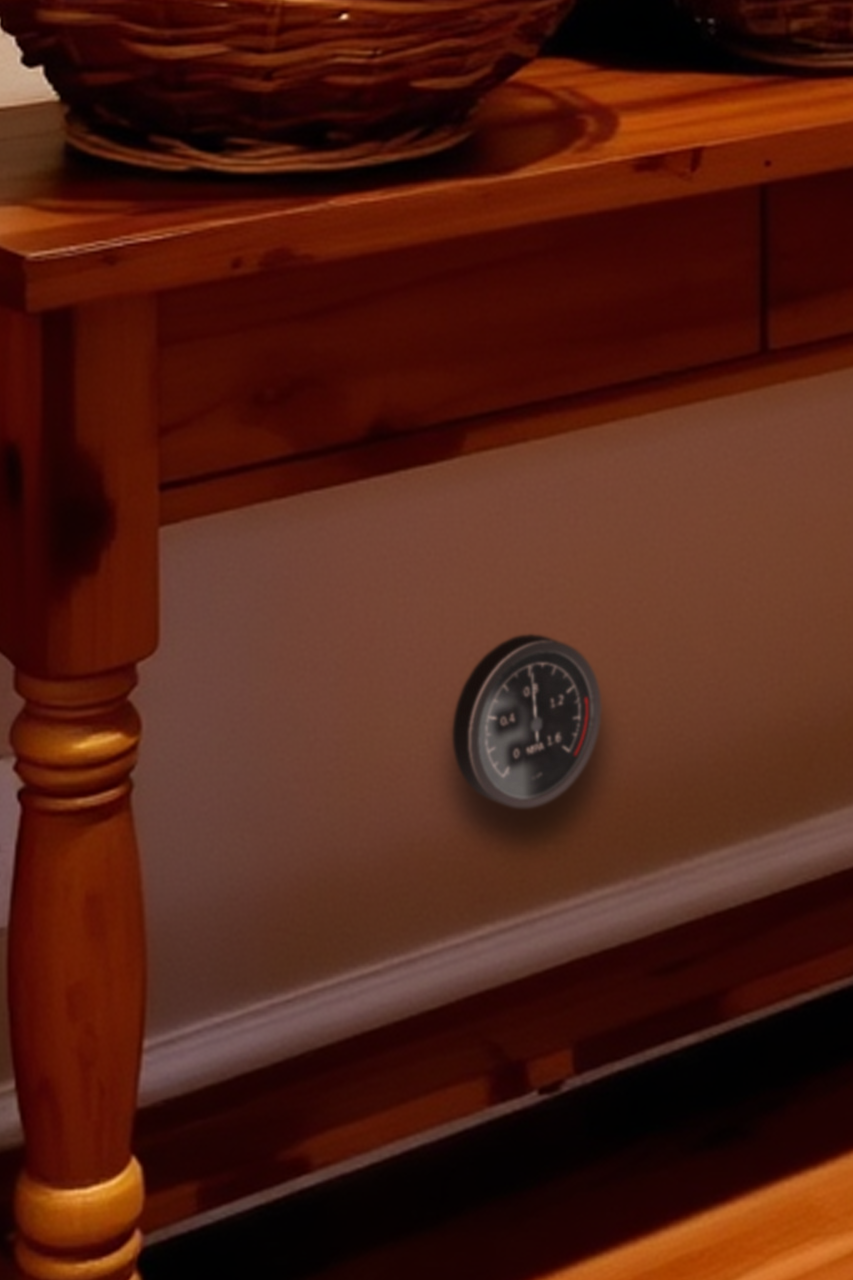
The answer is 0.8 MPa
